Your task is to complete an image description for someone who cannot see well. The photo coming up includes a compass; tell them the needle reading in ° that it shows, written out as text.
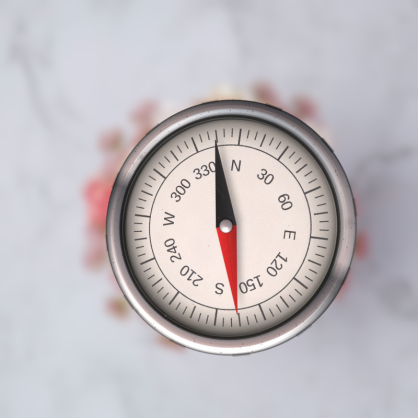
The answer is 165 °
